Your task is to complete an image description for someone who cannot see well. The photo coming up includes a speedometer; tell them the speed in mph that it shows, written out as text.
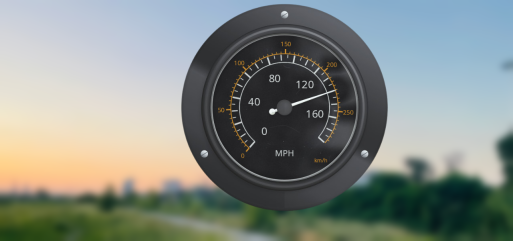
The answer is 140 mph
